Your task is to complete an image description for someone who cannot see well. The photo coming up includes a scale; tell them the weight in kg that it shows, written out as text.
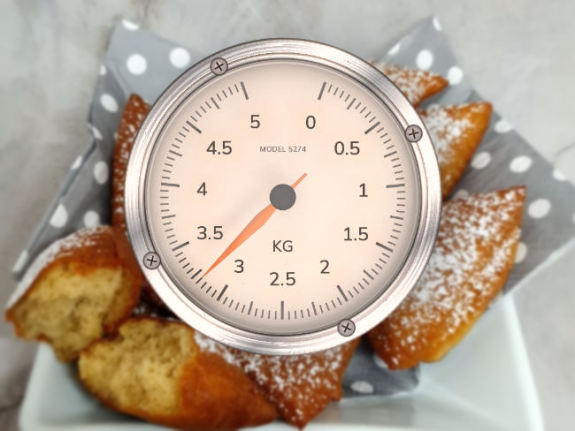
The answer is 3.2 kg
